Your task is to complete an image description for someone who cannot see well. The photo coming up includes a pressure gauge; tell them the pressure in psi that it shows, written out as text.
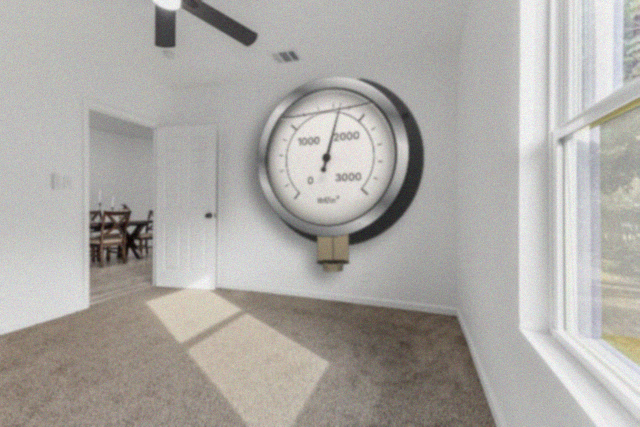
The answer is 1700 psi
